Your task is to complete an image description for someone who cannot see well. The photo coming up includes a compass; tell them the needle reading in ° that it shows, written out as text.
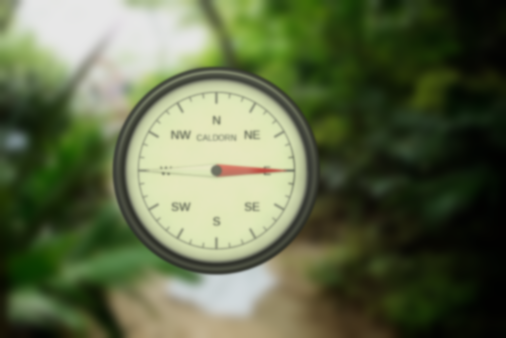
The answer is 90 °
